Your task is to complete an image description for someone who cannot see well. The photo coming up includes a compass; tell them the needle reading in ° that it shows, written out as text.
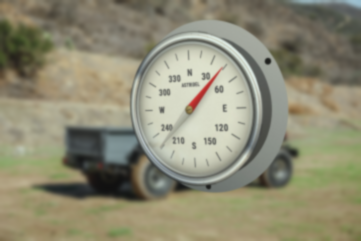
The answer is 45 °
